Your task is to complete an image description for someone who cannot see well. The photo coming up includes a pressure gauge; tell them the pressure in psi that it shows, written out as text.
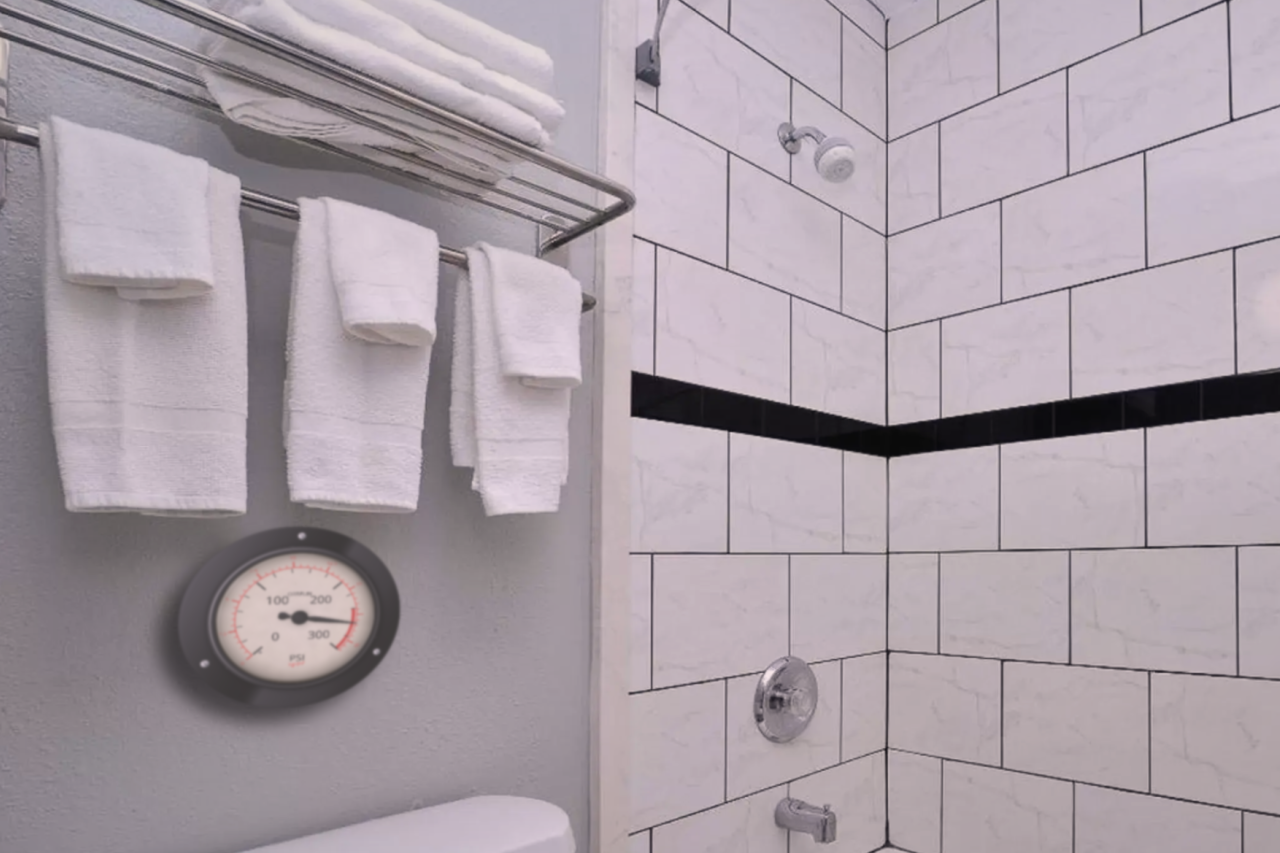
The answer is 260 psi
